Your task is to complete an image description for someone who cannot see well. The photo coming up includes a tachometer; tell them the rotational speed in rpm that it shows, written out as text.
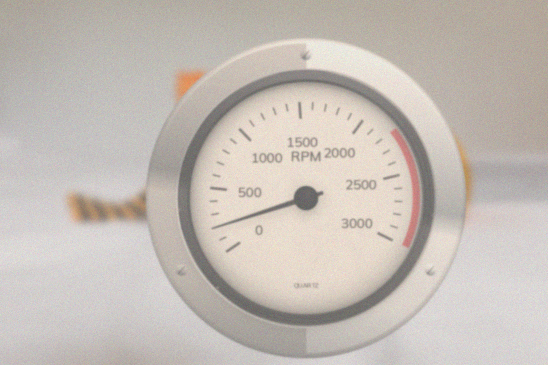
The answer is 200 rpm
